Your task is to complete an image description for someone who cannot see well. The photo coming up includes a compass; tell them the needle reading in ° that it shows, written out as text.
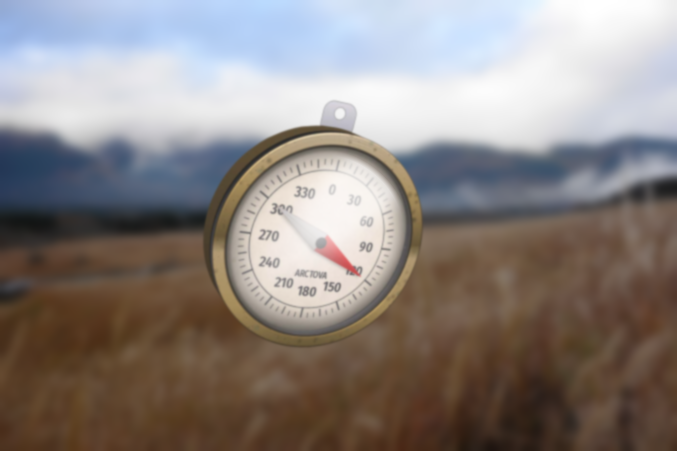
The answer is 120 °
